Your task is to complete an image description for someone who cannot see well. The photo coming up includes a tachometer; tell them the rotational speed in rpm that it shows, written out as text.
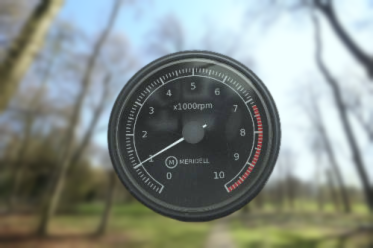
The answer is 1000 rpm
